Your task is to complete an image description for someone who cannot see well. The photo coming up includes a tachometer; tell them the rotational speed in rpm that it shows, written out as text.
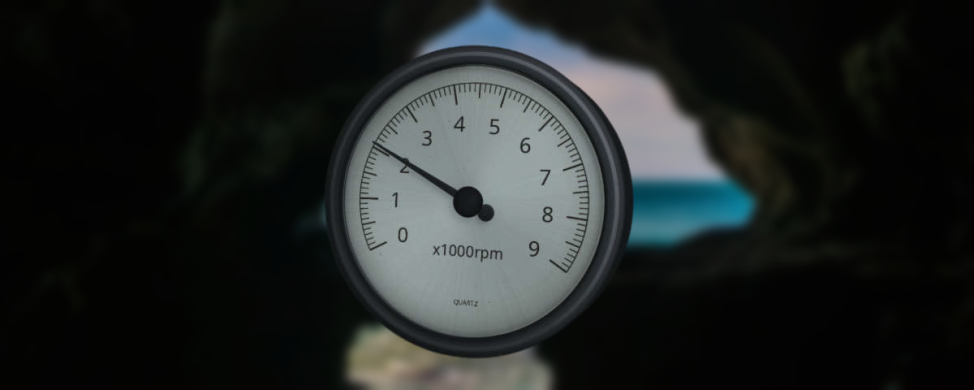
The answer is 2100 rpm
